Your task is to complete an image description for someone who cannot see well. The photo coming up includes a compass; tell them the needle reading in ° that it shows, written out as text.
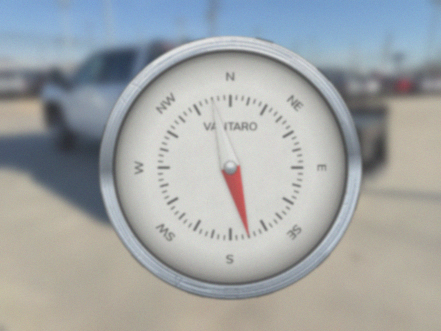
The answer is 165 °
